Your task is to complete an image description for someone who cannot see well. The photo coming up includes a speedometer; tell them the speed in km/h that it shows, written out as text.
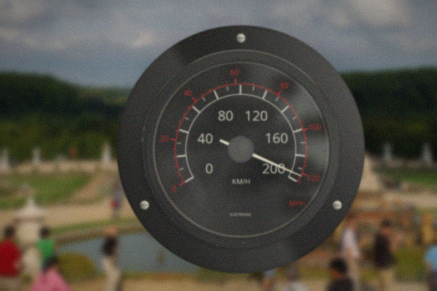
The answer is 195 km/h
